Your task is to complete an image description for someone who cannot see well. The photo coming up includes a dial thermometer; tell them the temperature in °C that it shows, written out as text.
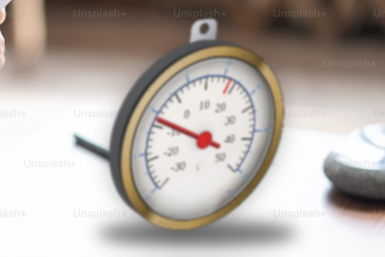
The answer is -8 °C
